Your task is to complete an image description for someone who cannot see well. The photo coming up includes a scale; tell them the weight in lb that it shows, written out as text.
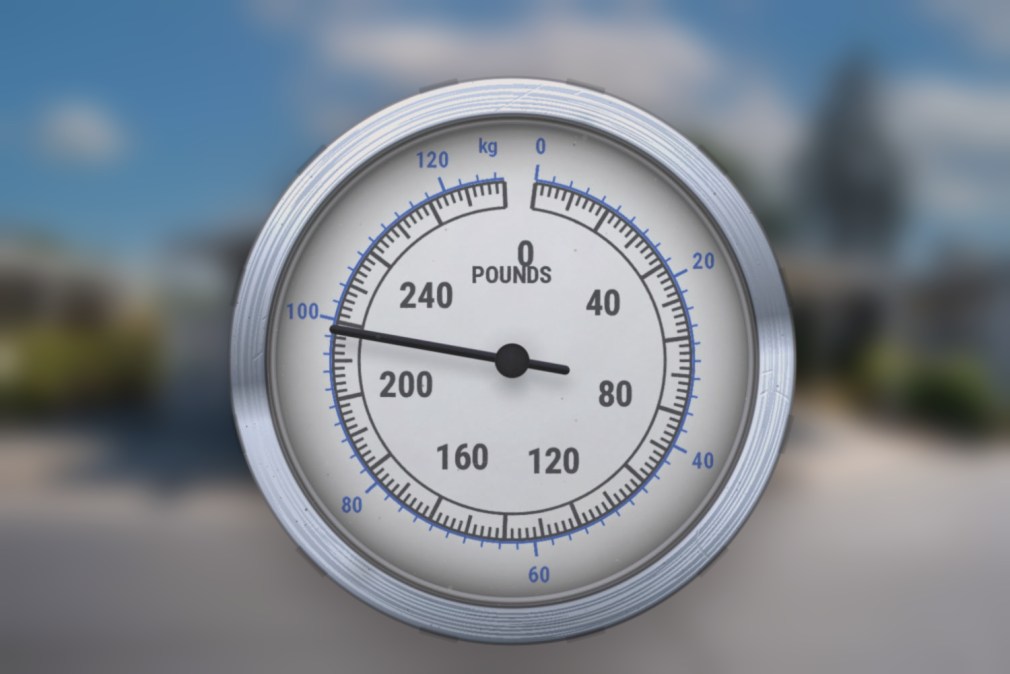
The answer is 218 lb
